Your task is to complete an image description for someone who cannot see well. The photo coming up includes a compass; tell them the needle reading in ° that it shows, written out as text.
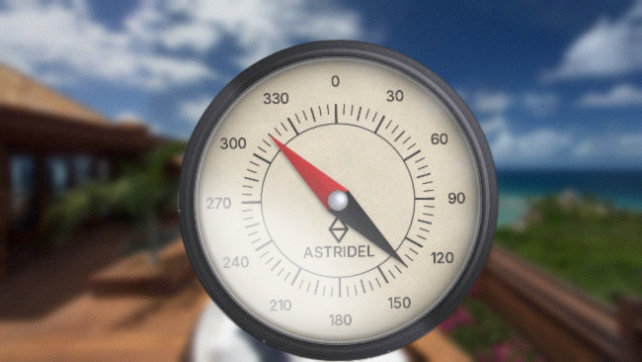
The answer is 315 °
